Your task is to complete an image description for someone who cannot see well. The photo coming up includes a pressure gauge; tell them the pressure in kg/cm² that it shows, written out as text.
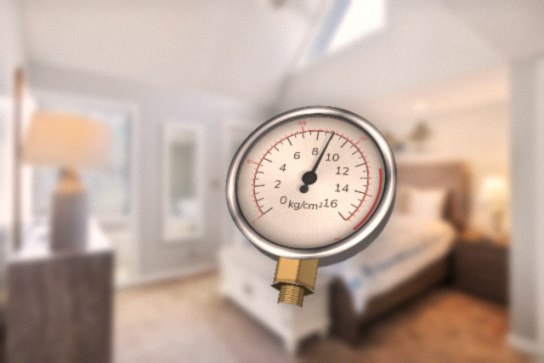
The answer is 9 kg/cm²
